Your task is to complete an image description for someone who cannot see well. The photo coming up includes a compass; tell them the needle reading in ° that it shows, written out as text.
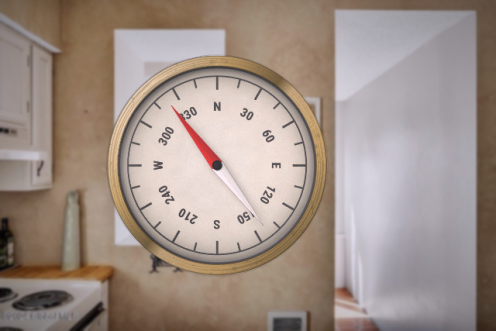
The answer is 322.5 °
